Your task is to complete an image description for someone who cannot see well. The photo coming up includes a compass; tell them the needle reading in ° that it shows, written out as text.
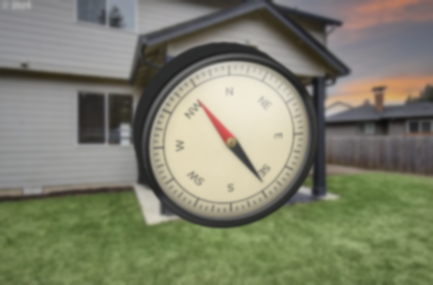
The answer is 325 °
